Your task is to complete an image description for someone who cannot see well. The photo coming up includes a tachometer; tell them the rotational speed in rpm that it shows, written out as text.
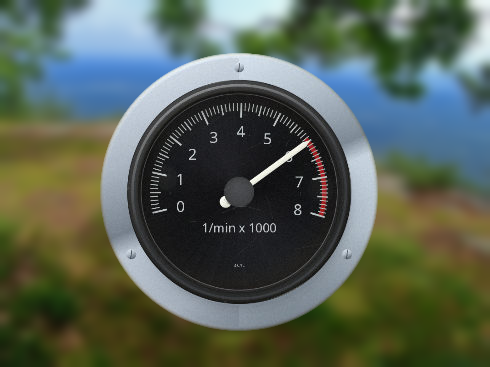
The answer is 6000 rpm
